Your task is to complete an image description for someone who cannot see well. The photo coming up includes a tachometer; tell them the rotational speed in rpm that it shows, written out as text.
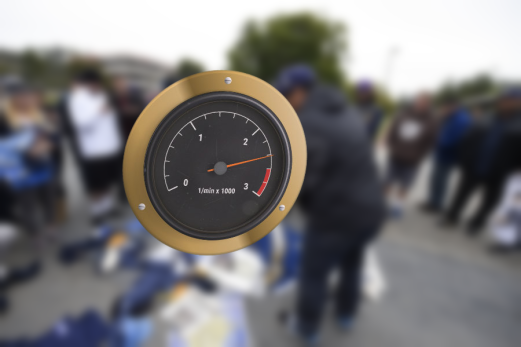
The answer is 2400 rpm
